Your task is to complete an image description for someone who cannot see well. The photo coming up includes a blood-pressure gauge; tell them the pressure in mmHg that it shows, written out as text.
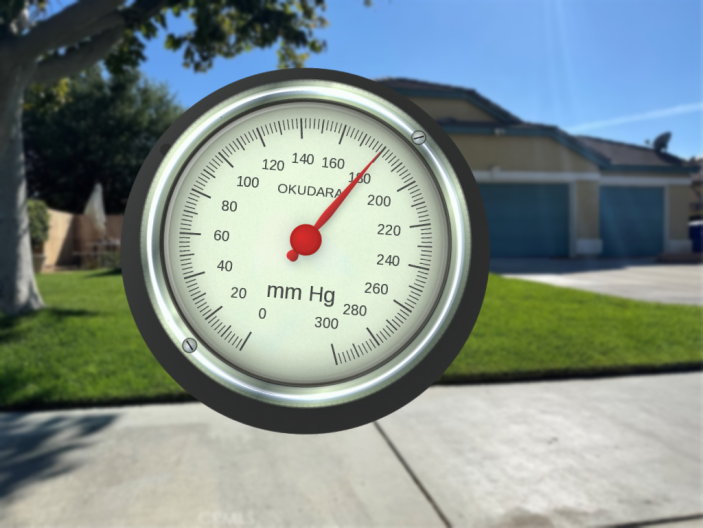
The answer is 180 mmHg
